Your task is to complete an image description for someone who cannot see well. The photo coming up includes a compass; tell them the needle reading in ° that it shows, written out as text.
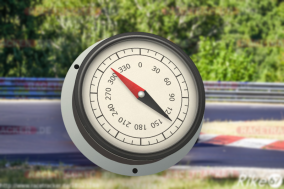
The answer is 310 °
